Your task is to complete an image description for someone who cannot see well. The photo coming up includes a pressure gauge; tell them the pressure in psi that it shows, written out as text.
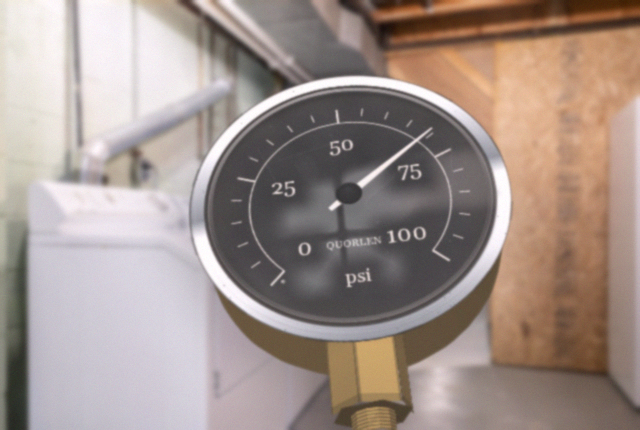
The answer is 70 psi
